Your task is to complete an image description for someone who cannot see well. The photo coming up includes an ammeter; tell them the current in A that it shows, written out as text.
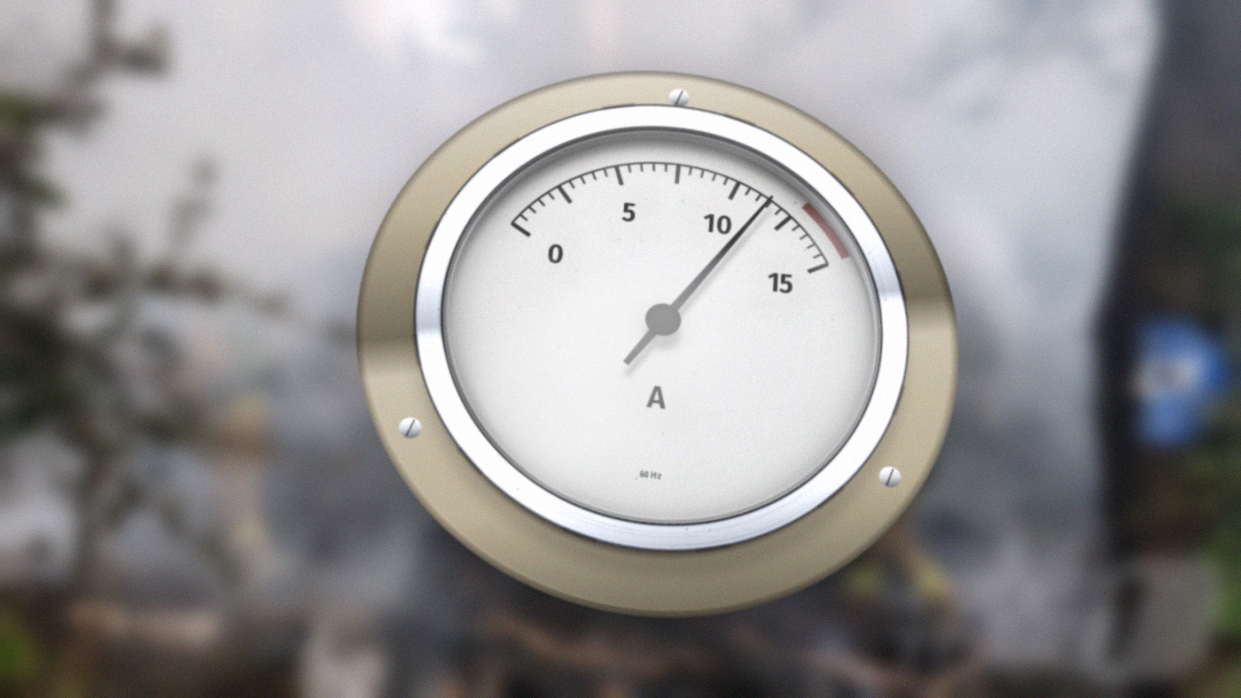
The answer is 11.5 A
